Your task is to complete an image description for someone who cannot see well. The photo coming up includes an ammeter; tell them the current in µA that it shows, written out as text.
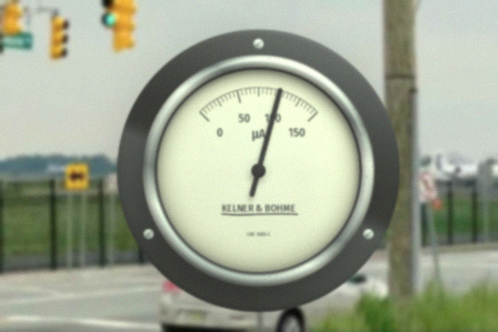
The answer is 100 µA
